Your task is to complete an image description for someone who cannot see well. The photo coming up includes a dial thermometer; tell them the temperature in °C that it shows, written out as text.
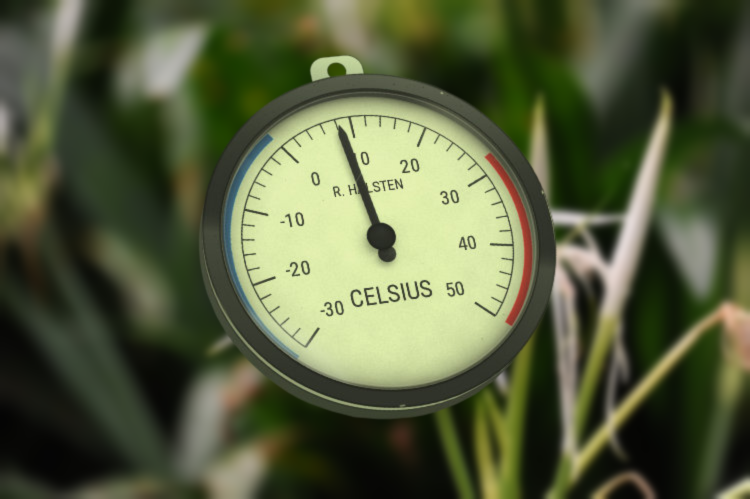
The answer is 8 °C
